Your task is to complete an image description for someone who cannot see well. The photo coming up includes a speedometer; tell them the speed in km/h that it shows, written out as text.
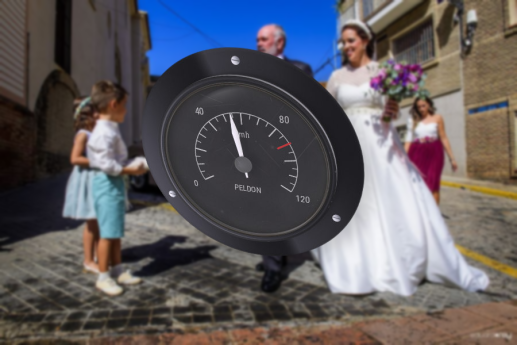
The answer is 55 km/h
